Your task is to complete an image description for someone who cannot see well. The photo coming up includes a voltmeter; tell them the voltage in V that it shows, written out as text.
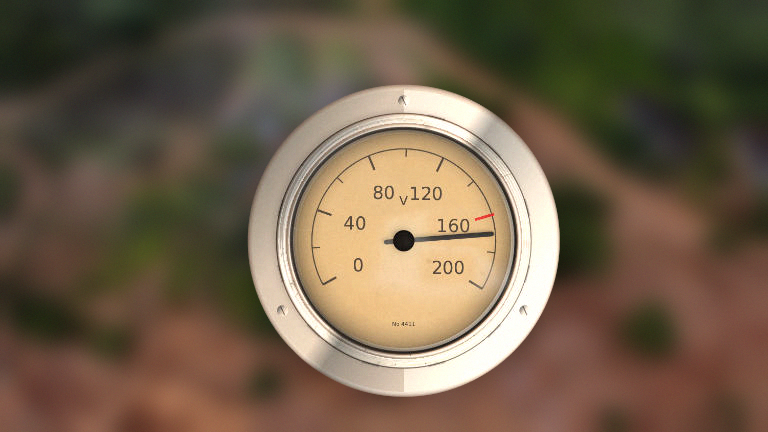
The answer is 170 V
